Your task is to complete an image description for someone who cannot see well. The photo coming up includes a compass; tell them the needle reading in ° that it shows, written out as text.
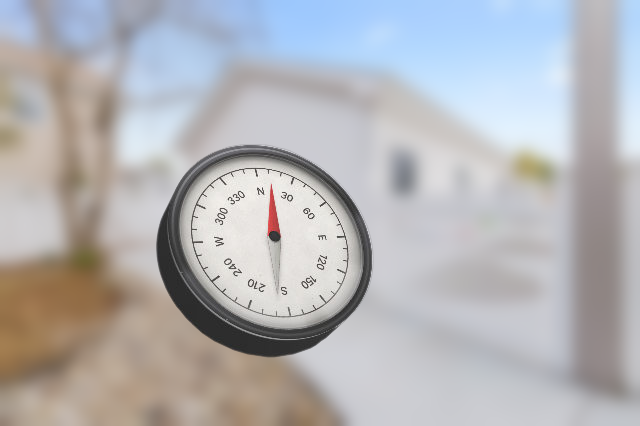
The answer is 10 °
